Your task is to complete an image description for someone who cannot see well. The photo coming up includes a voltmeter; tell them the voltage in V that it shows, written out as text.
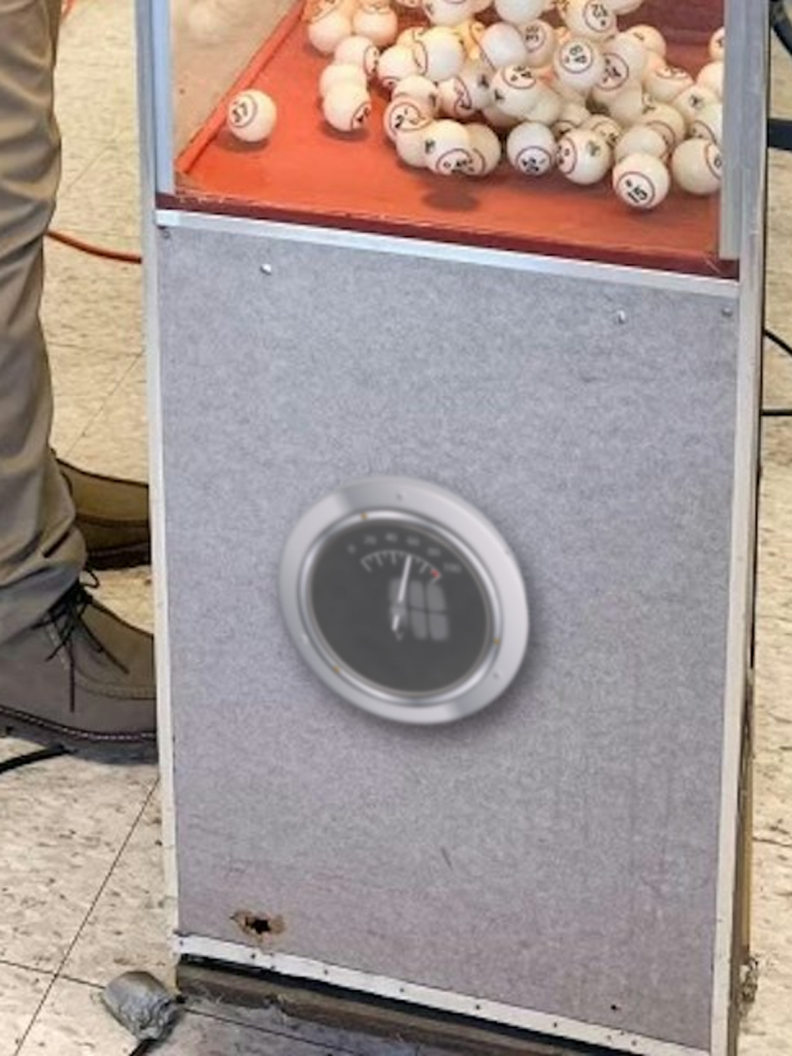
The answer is 60 V
